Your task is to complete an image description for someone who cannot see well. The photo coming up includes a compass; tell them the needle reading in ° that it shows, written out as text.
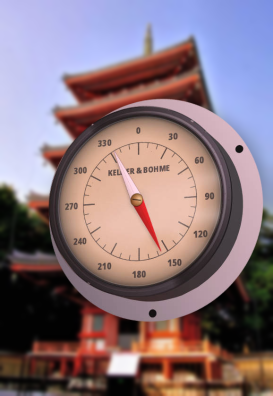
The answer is 155 °
